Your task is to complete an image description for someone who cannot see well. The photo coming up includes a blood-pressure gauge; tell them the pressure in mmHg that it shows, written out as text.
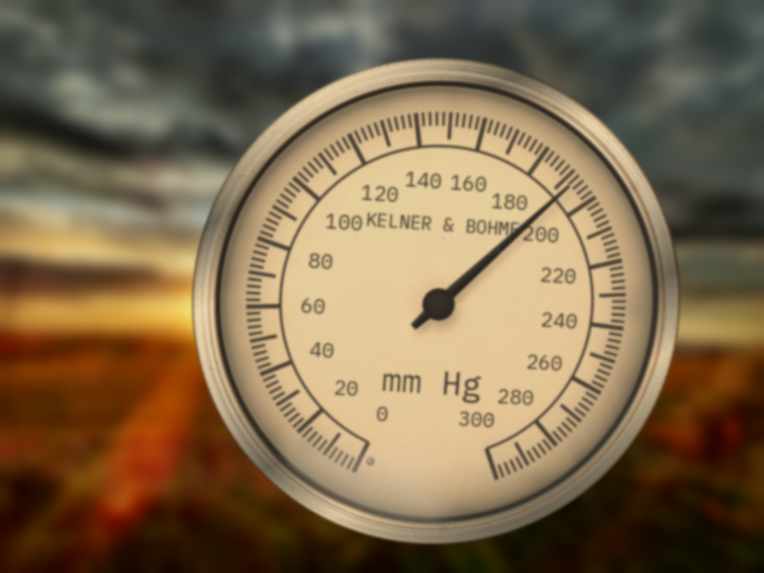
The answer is 192 mmHg
